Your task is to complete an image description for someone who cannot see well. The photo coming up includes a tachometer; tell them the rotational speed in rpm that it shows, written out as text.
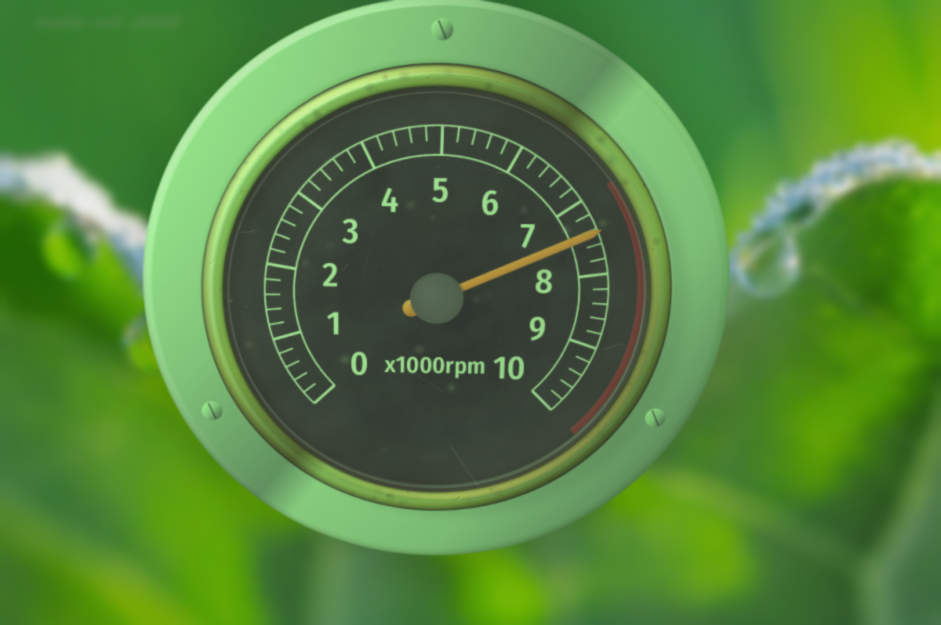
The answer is 7400 rpm
